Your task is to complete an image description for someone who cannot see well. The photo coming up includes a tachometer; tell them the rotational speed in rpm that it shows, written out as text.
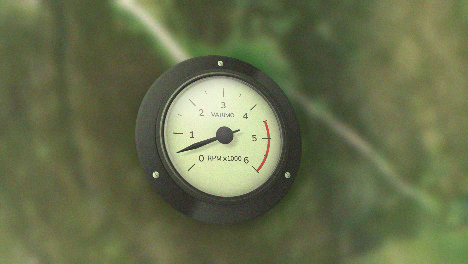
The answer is 500 rpm
